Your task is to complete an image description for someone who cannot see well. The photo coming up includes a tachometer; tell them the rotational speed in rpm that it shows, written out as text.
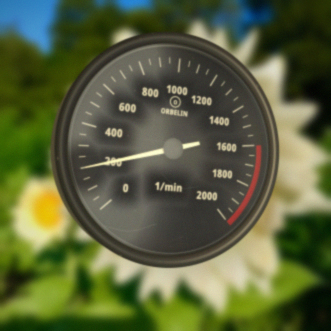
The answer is 200 rpm
